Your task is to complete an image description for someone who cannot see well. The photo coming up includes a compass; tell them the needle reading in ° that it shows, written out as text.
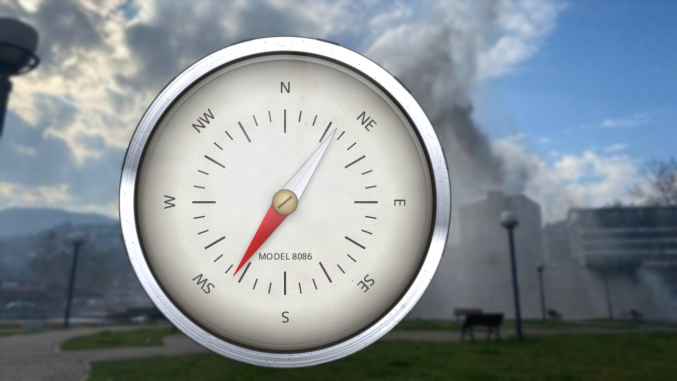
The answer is 215 °
